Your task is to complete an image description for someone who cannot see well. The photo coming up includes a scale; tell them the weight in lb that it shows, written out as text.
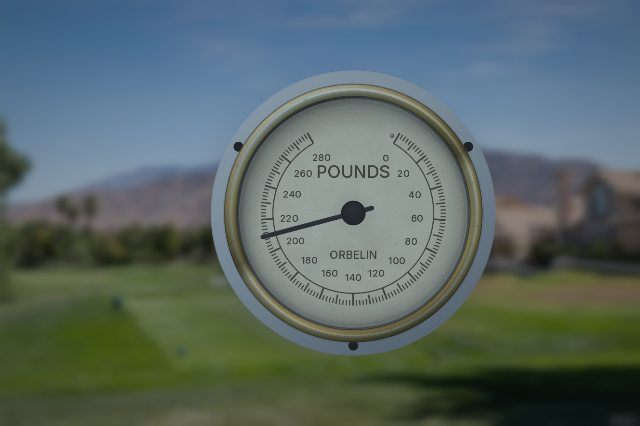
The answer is 210 lb
